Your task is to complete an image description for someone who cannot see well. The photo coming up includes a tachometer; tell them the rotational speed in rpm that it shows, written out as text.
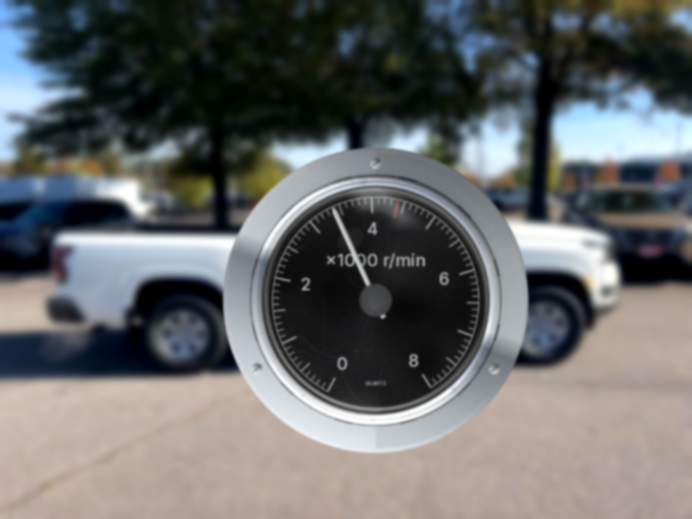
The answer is 3400 rpm
